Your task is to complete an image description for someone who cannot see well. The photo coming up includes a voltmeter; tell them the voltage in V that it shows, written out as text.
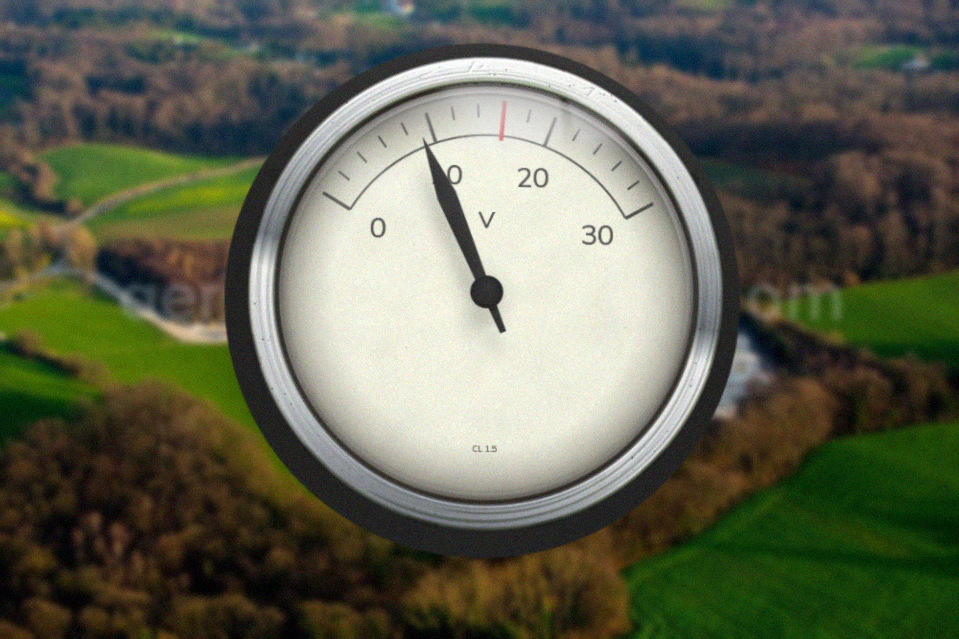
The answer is 9 V
